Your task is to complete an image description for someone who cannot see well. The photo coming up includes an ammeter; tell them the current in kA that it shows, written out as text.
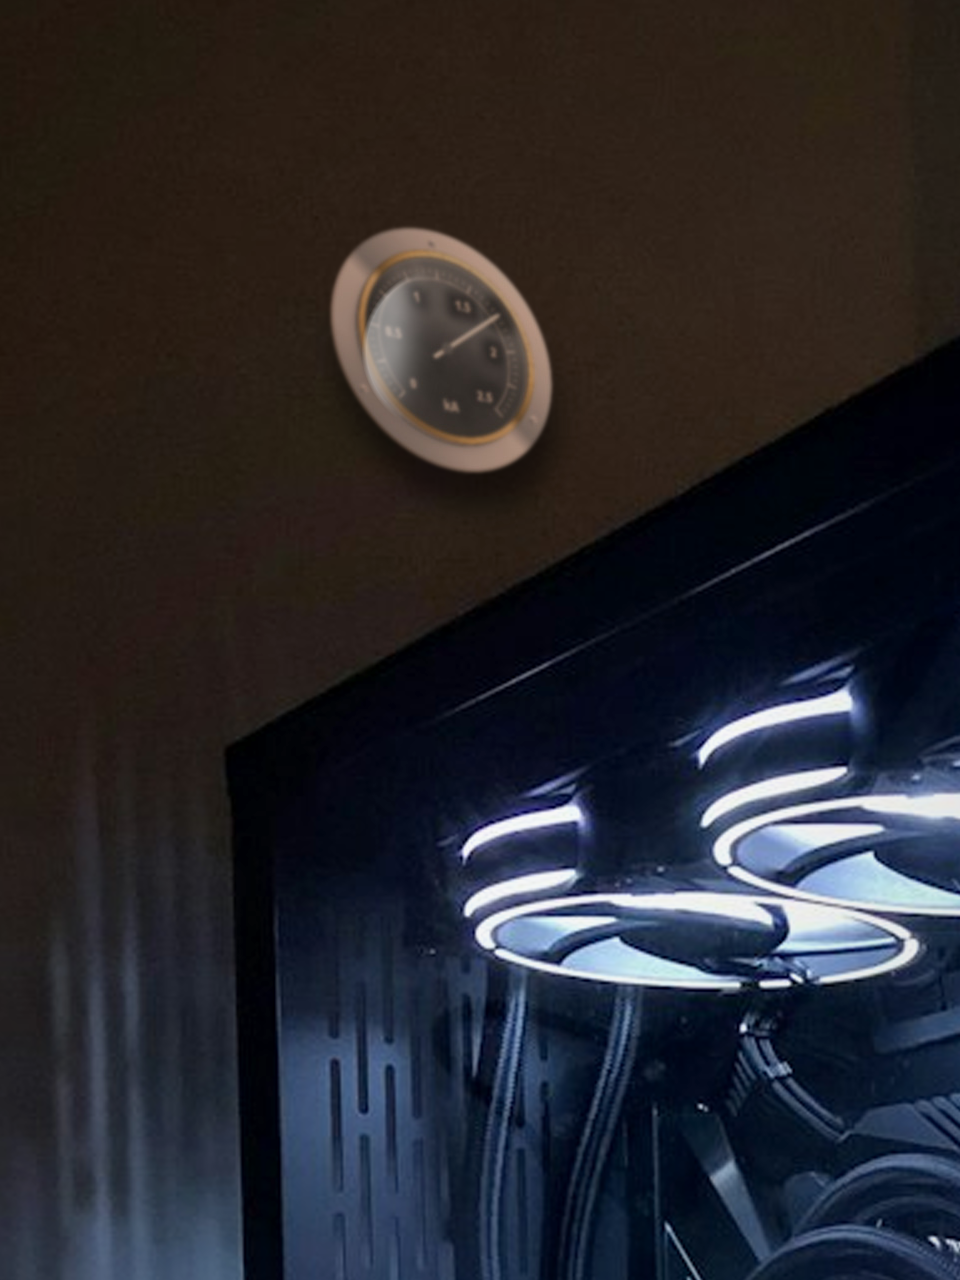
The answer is 1.75 kA
